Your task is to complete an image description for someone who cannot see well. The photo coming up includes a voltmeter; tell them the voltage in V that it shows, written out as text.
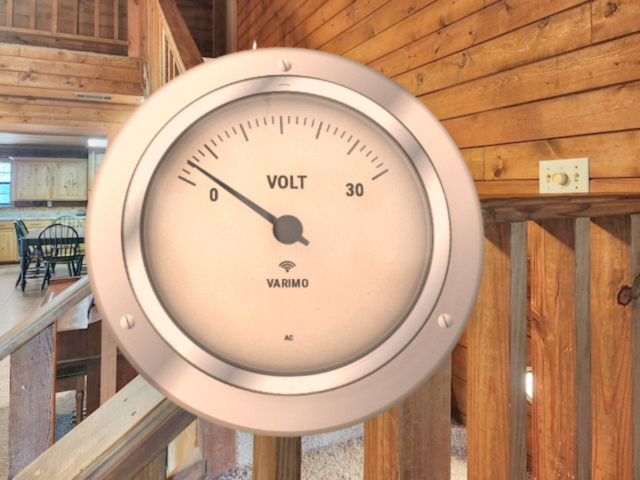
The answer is 2 V
